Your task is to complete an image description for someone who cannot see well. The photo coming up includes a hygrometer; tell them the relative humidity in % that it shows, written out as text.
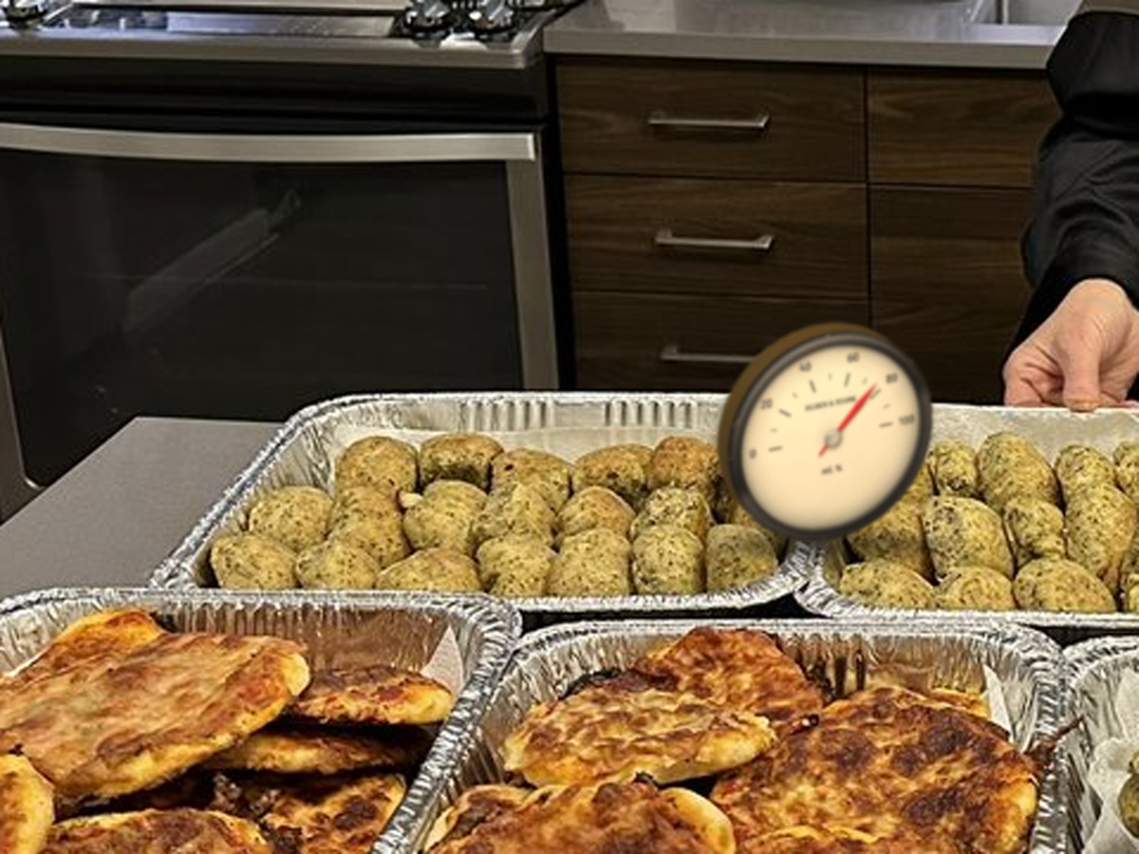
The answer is 75 %
